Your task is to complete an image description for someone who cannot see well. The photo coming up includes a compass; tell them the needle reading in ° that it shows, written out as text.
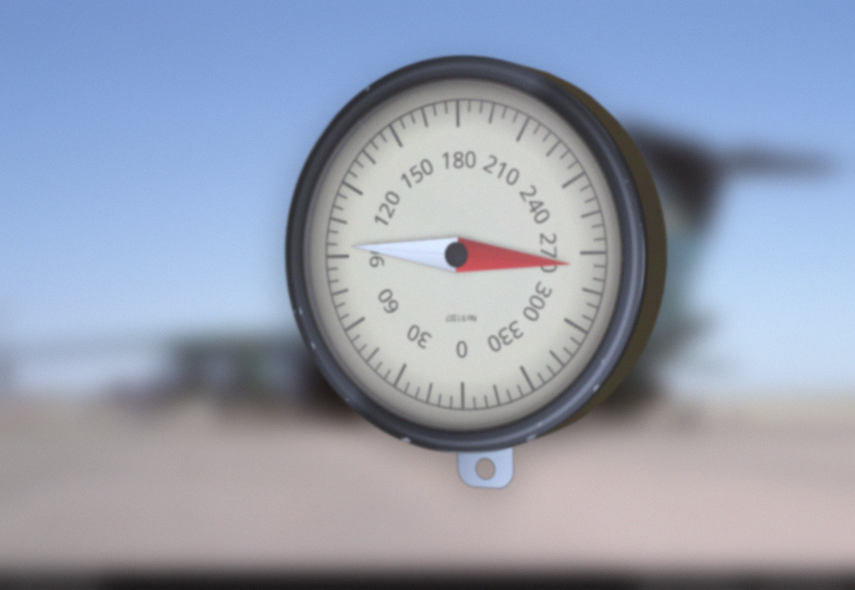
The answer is 275 °
